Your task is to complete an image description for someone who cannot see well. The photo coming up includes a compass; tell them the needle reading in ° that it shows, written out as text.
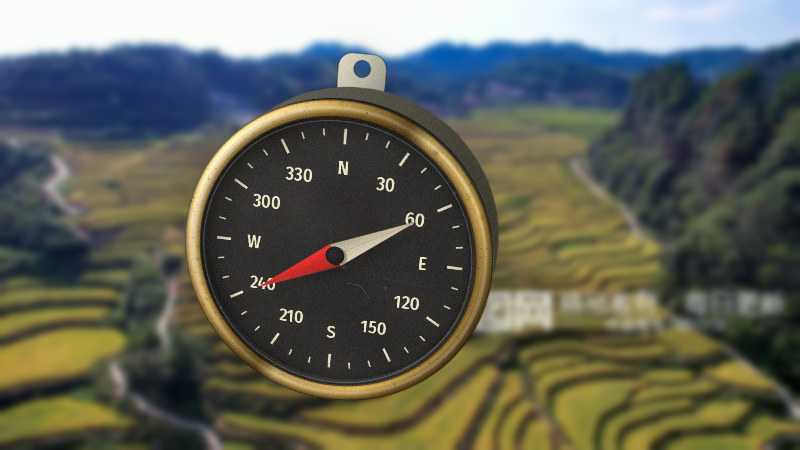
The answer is 240 °
